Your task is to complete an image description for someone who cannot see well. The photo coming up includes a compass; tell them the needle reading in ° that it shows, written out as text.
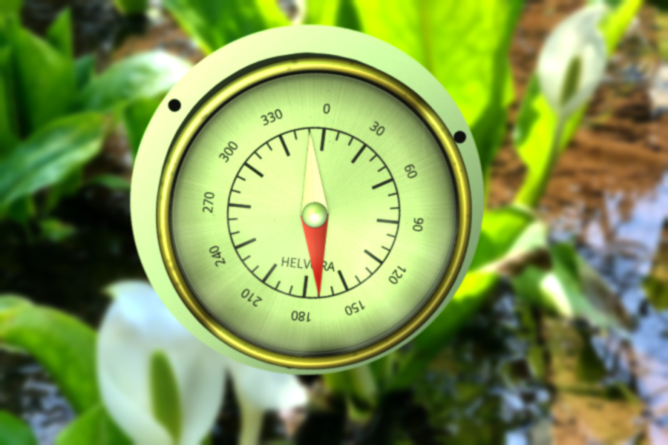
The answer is 170 °
